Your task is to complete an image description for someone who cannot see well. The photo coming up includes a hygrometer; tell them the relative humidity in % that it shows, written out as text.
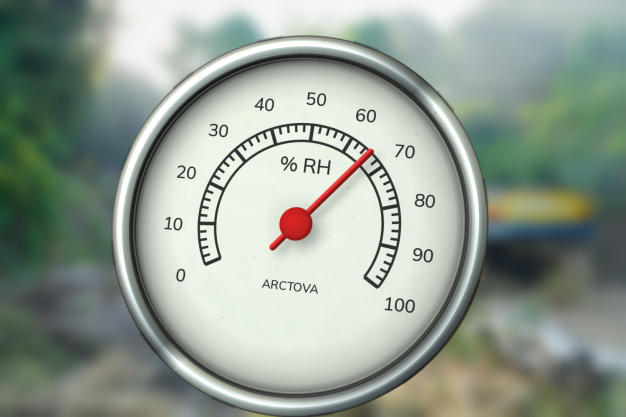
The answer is 66 %
